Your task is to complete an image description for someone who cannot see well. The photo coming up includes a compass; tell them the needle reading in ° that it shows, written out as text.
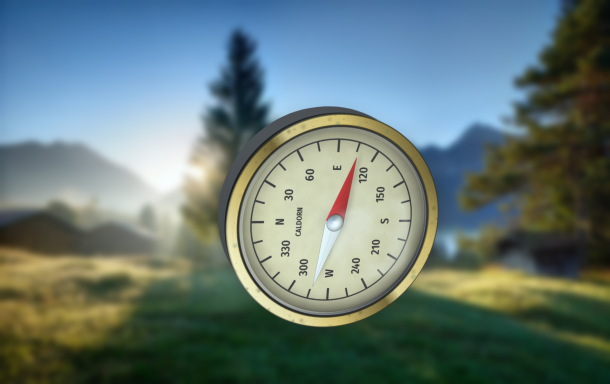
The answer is 105 °
